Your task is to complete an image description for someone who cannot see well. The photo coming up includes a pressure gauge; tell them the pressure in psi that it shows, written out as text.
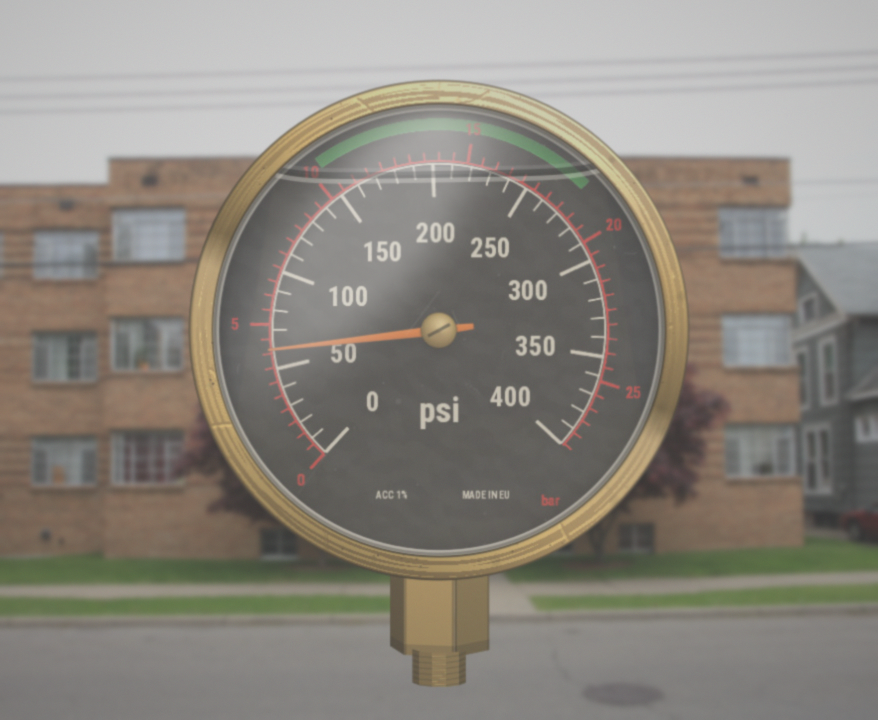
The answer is 60 psi
